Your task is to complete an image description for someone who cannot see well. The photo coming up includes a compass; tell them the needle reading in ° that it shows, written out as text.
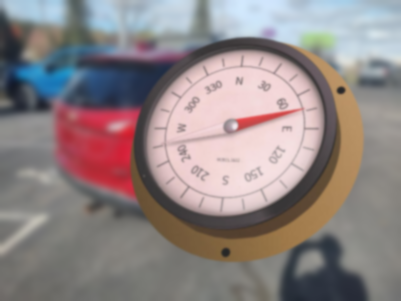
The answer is 75 °
